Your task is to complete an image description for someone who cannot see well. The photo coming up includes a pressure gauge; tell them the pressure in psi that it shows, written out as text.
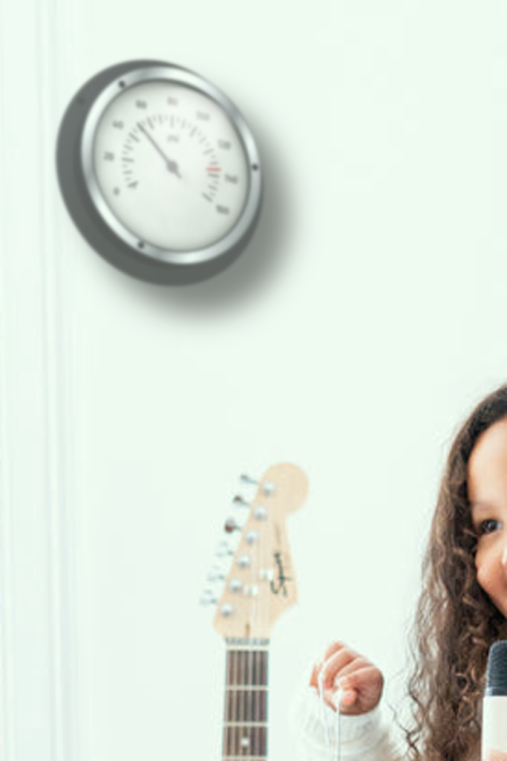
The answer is 50 psi
